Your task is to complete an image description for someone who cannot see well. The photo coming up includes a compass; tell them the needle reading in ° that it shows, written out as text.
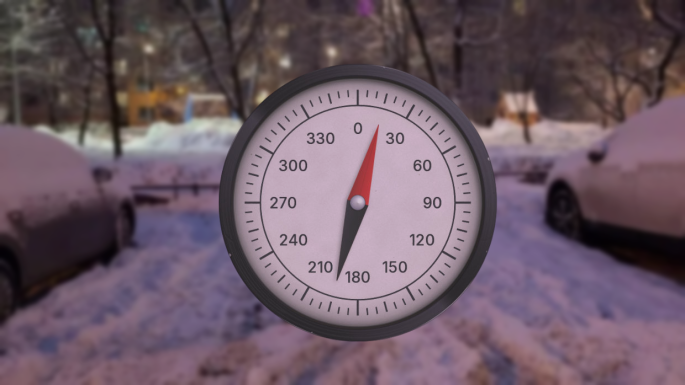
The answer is 15 °
